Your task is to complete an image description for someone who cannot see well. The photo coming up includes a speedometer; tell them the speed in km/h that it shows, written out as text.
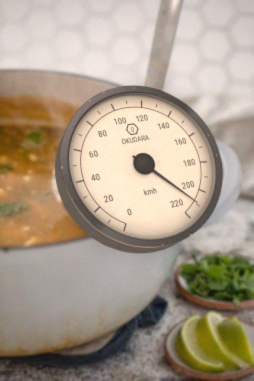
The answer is 210 km/h
